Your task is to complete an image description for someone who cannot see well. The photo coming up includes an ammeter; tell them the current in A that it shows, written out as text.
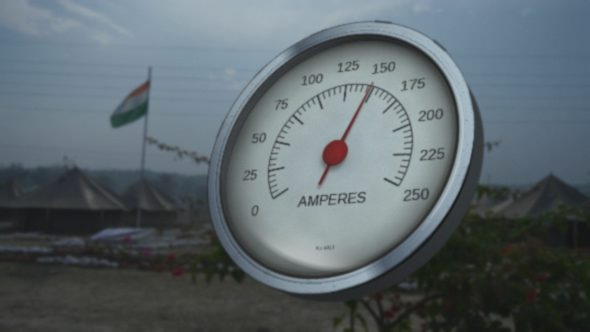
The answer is 150 A
